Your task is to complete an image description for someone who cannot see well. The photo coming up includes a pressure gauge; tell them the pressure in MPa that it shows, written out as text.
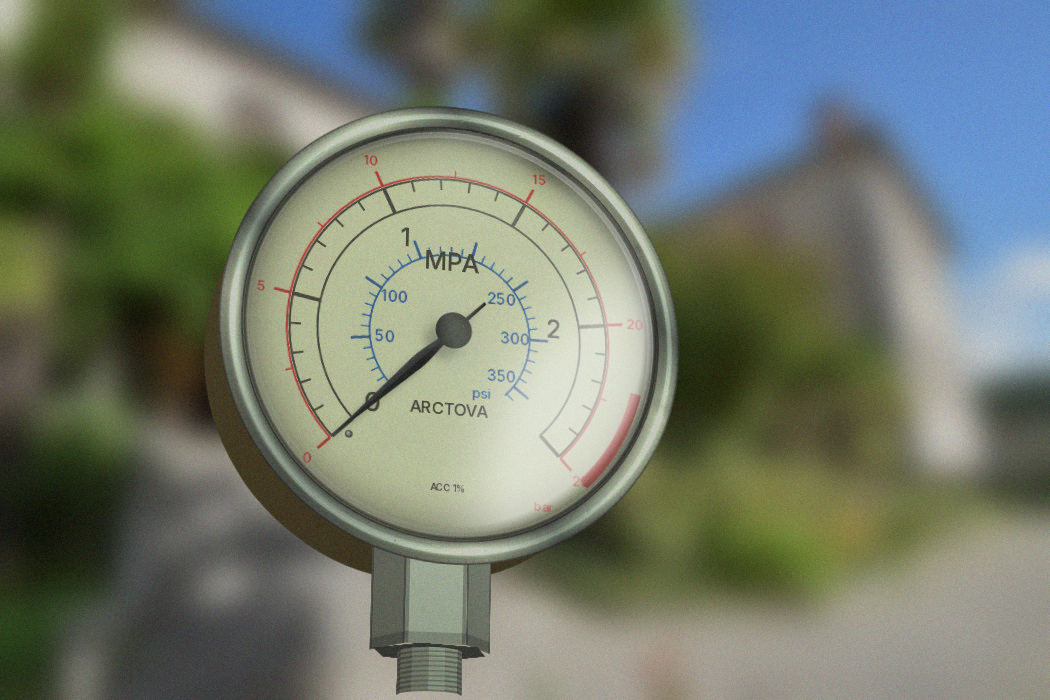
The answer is 0 MPa
